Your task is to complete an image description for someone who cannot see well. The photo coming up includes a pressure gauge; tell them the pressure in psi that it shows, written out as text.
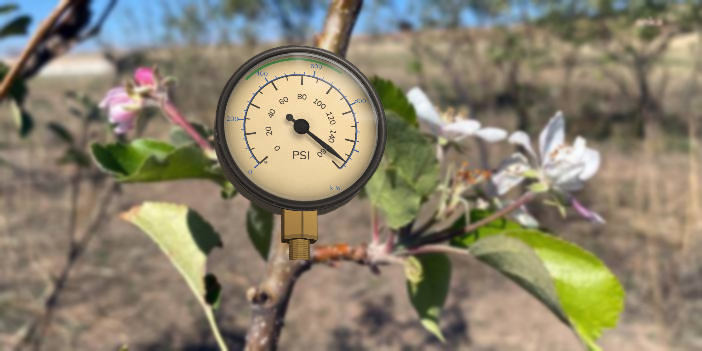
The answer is 155 psi
